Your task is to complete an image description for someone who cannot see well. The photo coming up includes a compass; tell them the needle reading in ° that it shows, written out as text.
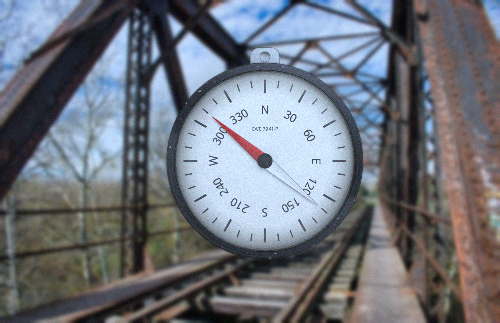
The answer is 310 °
